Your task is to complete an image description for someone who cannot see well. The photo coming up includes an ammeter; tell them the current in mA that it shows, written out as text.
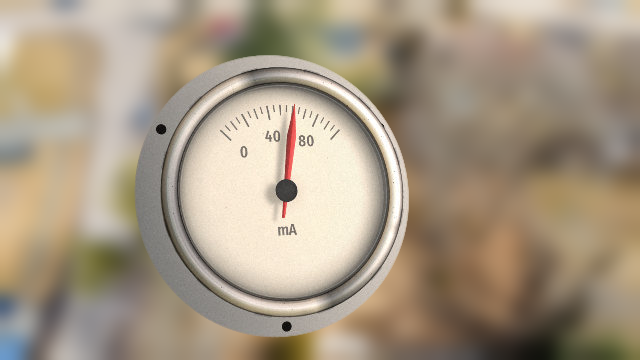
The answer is 60 mA
